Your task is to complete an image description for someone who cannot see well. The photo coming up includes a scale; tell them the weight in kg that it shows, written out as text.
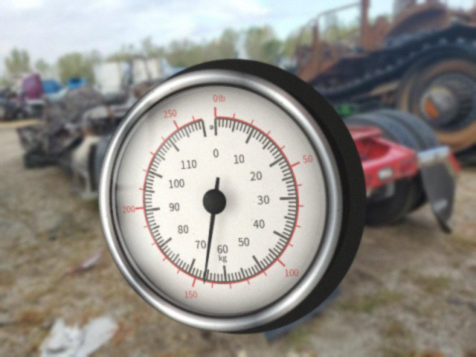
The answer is 65 kg
